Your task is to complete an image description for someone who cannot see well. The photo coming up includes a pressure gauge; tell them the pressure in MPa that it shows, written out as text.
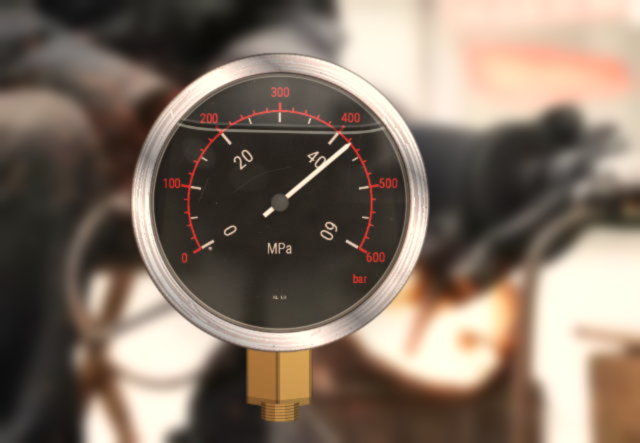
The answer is 42.5 MPa
